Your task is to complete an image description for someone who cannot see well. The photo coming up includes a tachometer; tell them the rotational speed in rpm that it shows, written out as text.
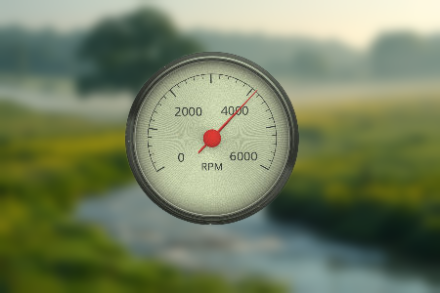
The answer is 4100 rpm
